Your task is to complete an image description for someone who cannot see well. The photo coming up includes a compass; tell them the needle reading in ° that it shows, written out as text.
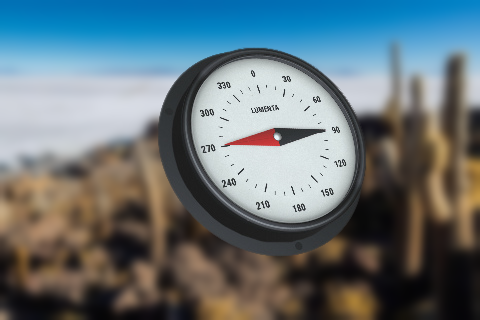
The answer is 270 °
